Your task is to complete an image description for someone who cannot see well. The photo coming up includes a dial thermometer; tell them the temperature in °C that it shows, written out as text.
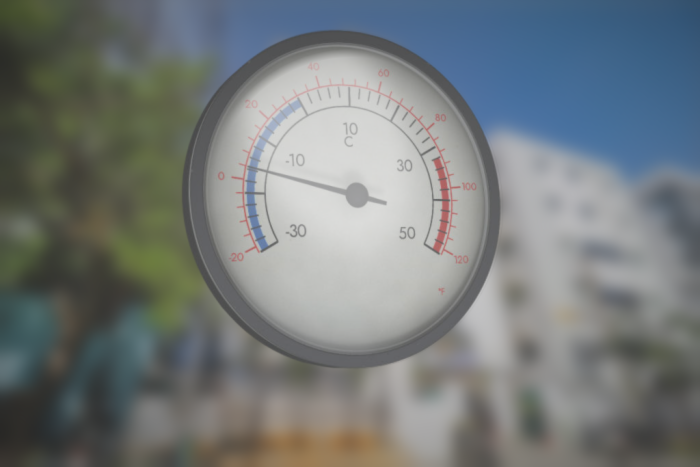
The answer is -16 °C
